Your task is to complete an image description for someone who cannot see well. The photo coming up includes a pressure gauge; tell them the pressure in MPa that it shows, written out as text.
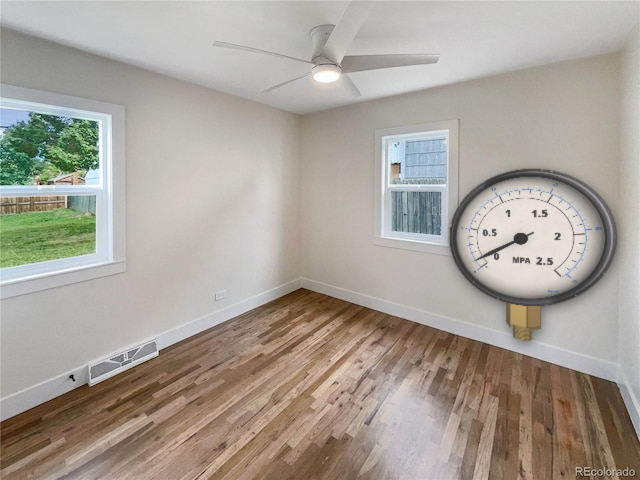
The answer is 0.1 MPa
